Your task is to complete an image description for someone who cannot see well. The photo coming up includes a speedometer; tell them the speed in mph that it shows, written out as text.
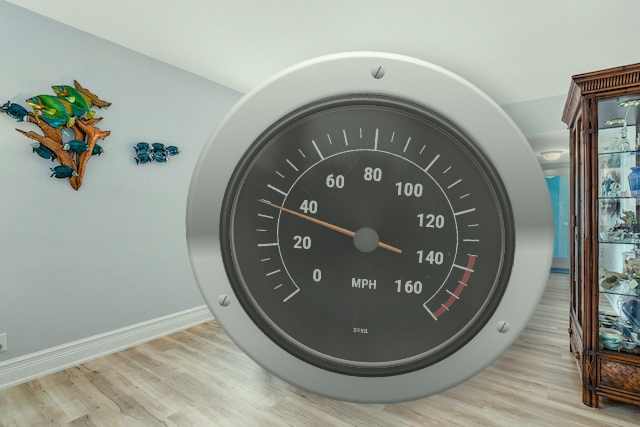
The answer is 35 mph
